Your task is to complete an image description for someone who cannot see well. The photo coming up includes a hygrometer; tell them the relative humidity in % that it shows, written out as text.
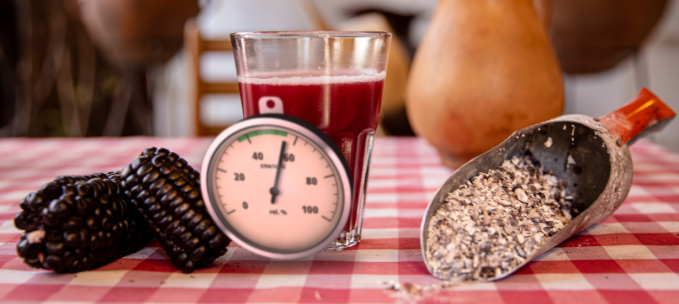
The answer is 56 %
